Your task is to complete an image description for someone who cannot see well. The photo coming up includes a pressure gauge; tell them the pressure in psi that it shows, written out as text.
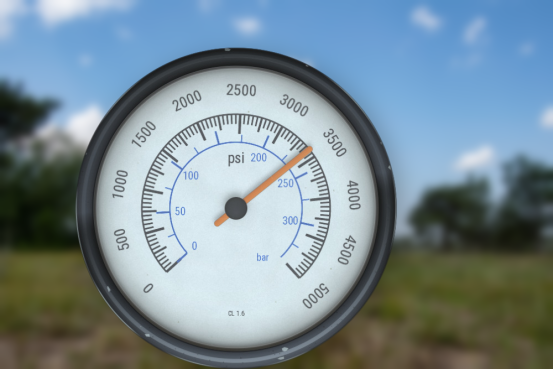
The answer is 3400 psi
